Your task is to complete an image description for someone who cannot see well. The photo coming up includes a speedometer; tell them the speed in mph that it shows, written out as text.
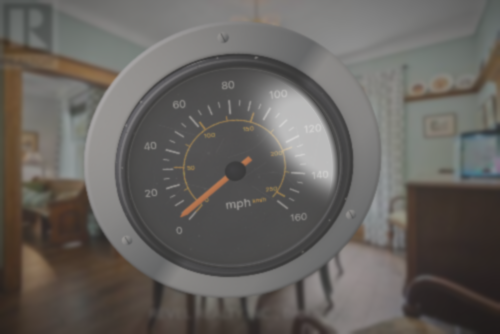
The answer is 5 mph
